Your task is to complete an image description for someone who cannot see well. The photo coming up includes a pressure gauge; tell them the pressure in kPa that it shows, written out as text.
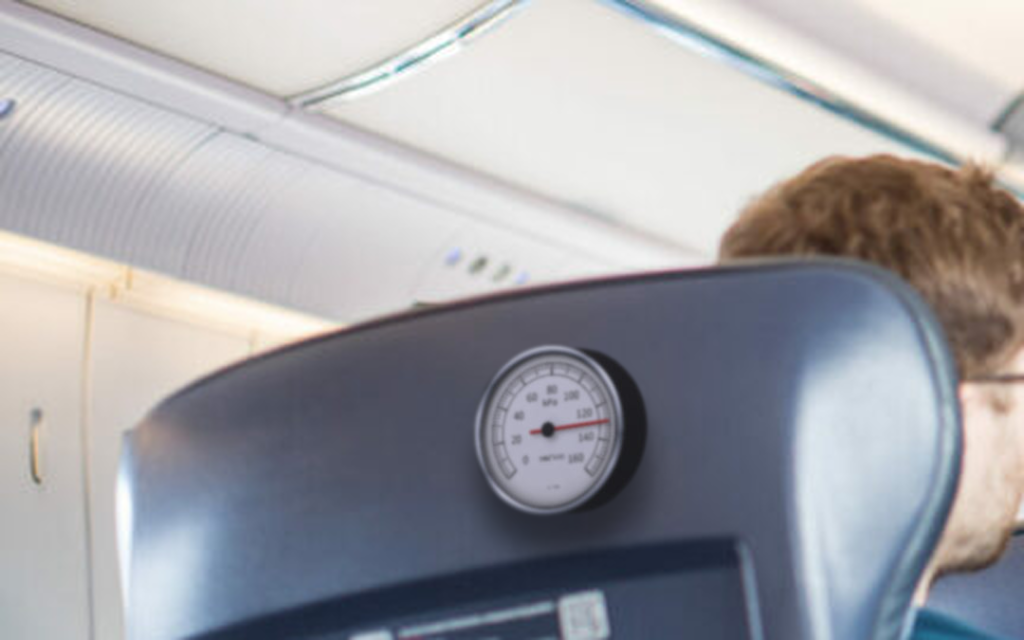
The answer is 130 kPa
